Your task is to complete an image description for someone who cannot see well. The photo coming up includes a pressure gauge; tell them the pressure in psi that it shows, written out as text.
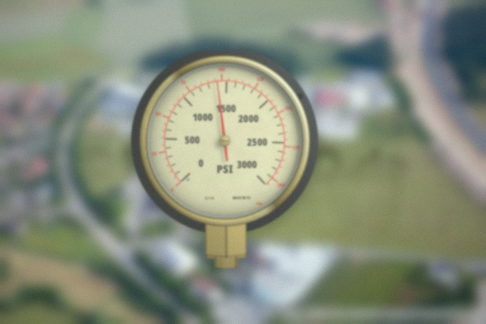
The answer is 1400 psi
